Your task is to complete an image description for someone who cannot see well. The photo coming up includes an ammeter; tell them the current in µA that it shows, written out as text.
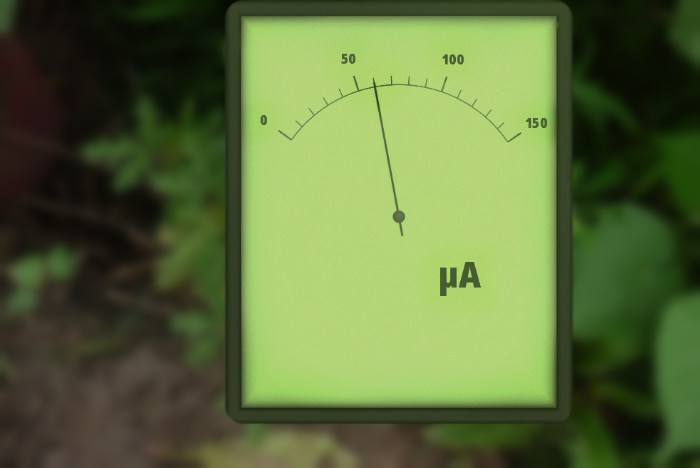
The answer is 60 µA
